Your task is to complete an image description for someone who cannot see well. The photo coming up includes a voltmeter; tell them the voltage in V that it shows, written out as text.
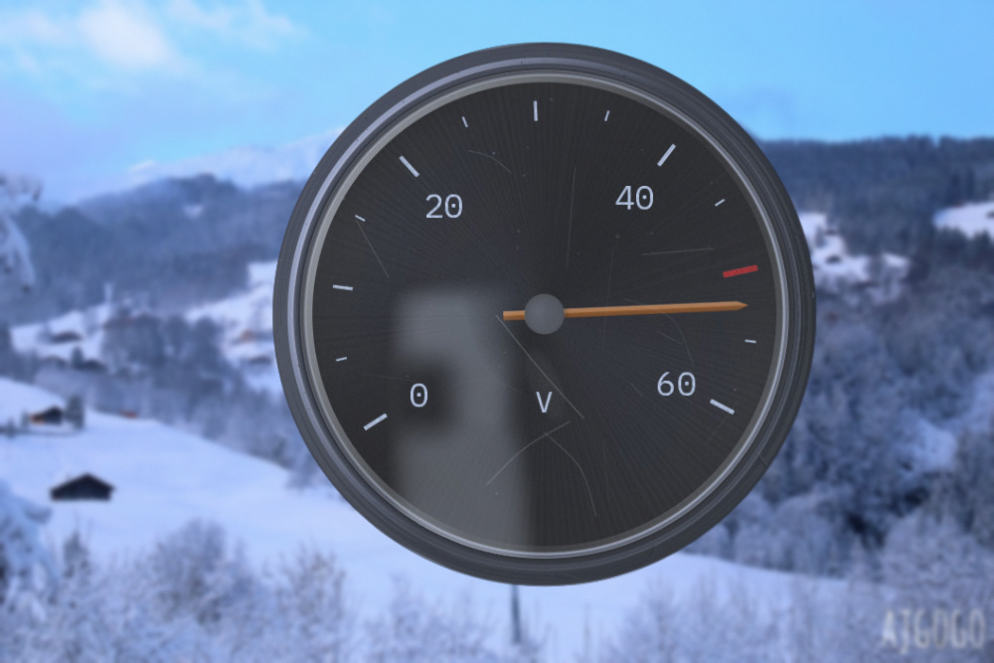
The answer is 52.5 V
